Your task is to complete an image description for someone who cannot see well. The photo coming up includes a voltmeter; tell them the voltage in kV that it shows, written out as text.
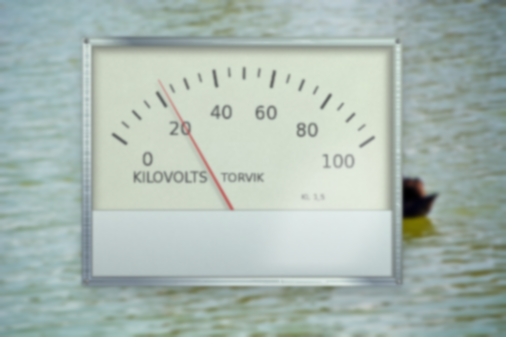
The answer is 22.5 kV
